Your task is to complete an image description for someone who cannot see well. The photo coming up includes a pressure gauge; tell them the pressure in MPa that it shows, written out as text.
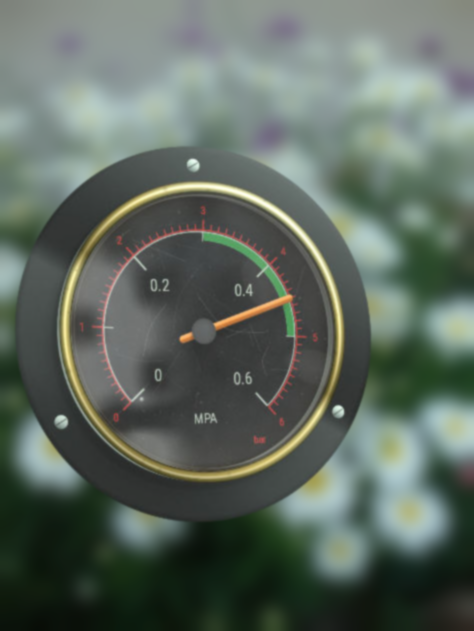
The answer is 0.45 MPa
